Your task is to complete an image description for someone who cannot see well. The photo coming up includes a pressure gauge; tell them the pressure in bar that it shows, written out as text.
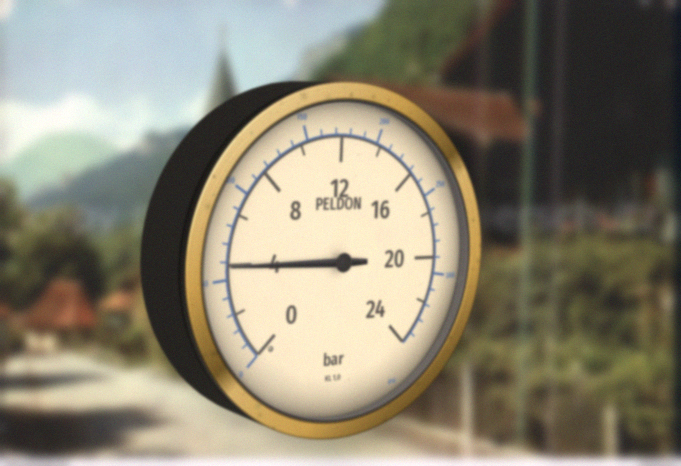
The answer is 4 bar
